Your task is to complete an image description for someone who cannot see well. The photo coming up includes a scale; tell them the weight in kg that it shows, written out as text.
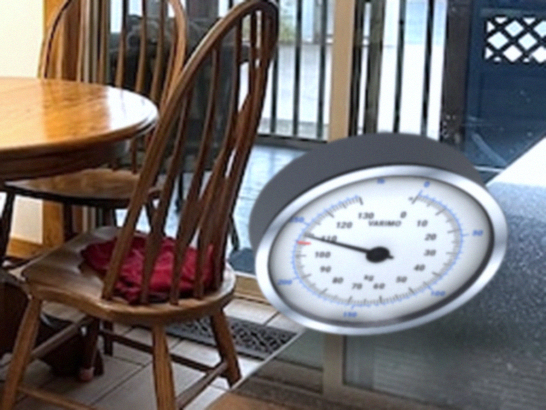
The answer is 110 kg
